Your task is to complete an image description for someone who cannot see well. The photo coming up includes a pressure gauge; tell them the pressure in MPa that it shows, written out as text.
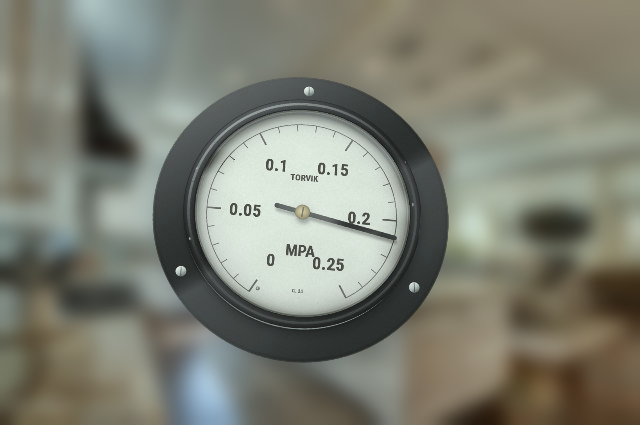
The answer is 0.21 MPa
